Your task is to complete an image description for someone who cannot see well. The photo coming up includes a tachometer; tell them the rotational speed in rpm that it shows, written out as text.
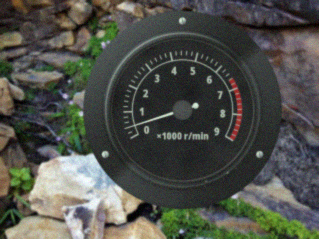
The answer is 400 rpm
